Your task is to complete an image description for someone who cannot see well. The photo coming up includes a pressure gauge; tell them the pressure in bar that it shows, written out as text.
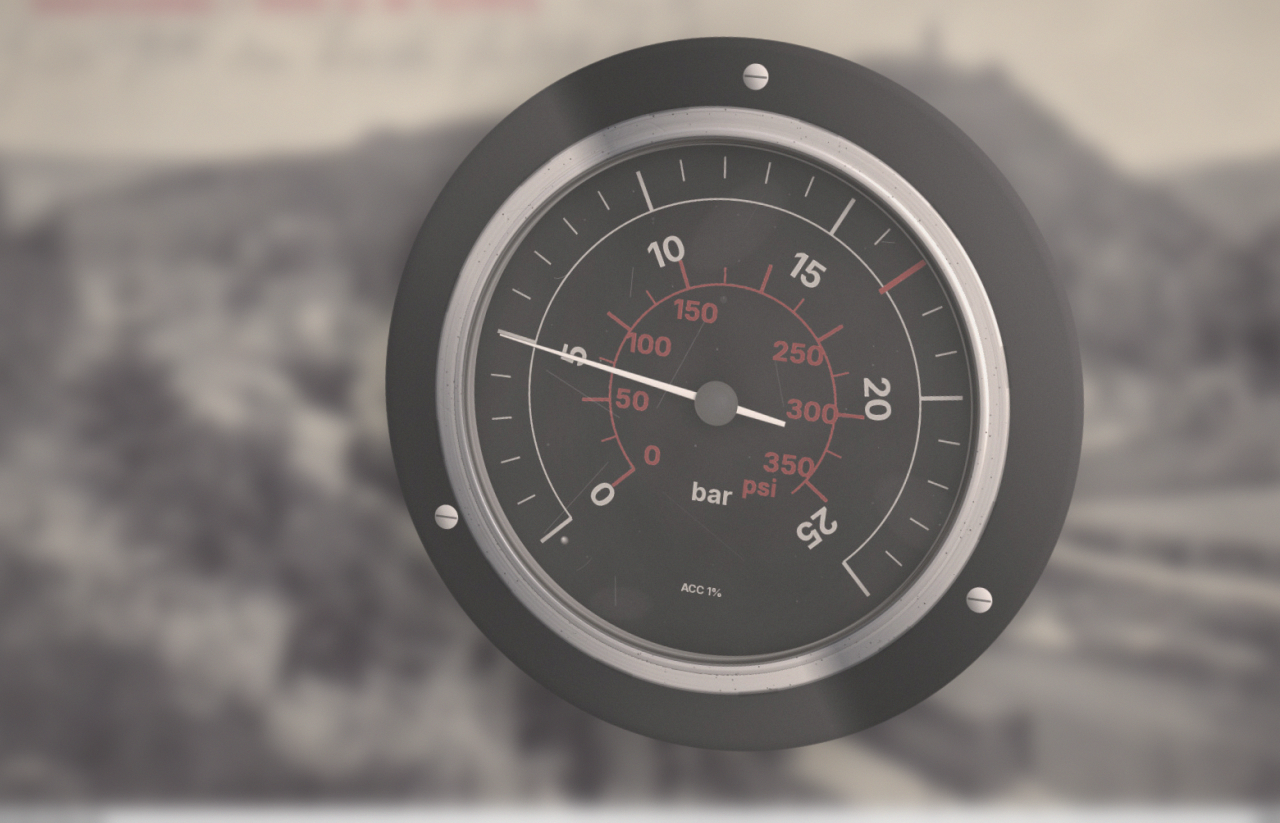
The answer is 5 bar
